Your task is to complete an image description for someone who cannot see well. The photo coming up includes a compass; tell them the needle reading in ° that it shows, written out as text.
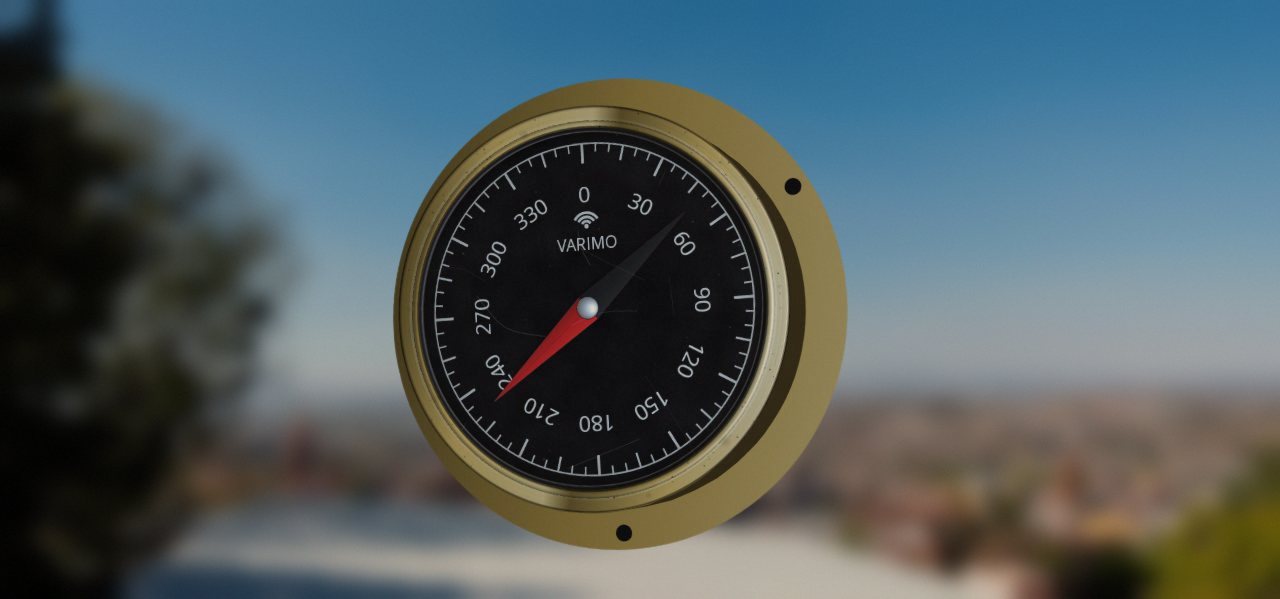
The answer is 230 °
